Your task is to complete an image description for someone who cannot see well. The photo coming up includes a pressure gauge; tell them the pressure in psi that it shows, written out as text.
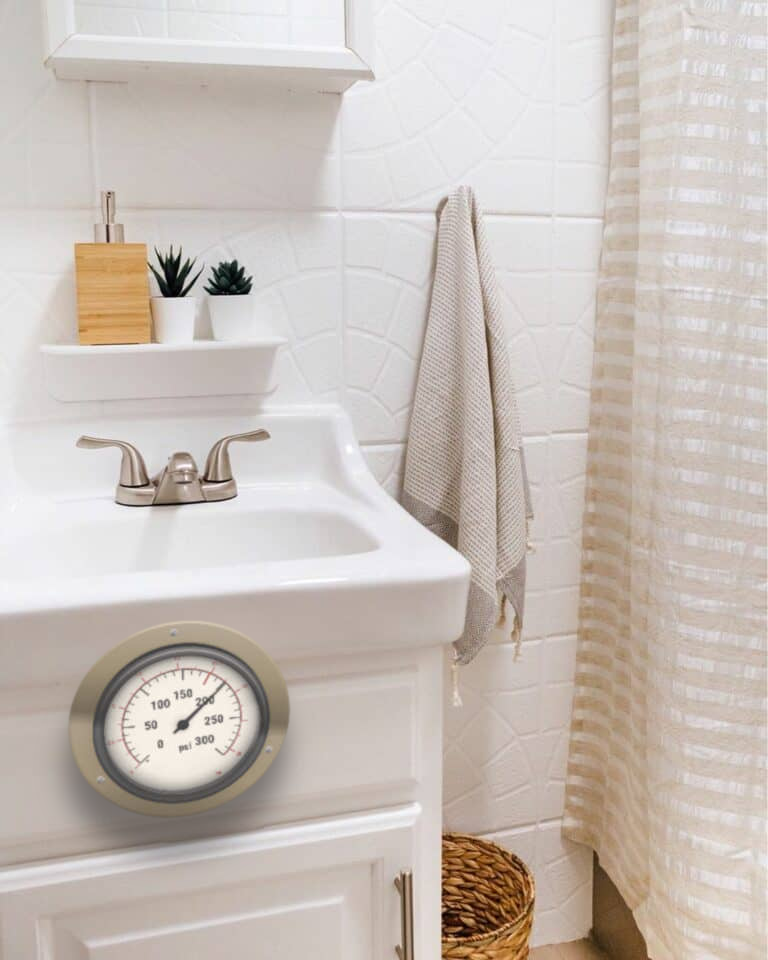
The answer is 200 psi
